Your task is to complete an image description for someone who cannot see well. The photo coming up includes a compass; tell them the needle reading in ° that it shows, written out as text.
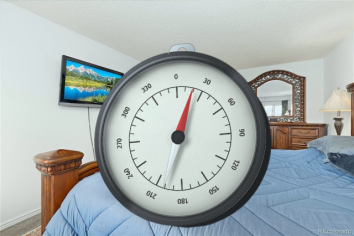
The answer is 20 °
